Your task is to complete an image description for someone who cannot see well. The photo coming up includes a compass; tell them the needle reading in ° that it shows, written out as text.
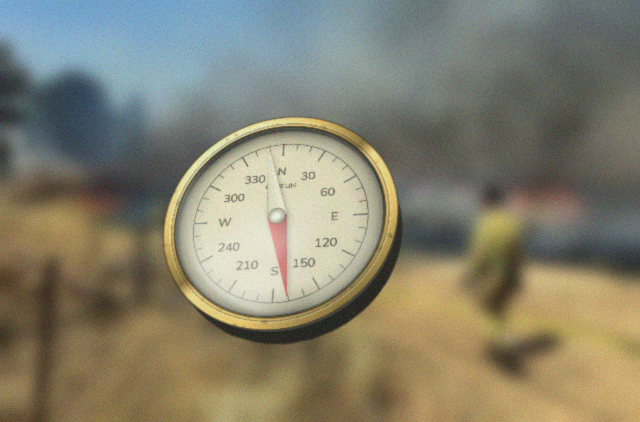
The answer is 170 °
